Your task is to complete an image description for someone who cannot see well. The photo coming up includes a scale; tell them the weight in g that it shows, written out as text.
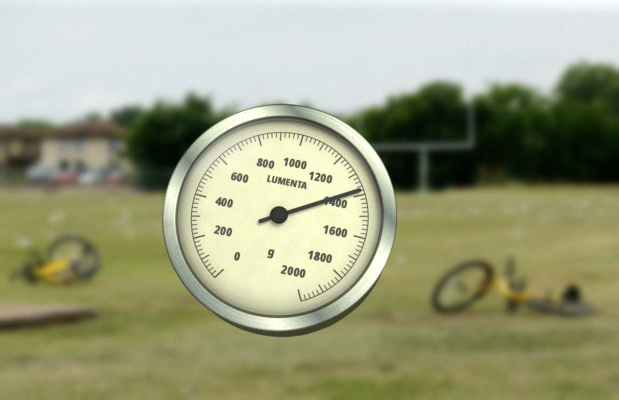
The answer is 1380 g
